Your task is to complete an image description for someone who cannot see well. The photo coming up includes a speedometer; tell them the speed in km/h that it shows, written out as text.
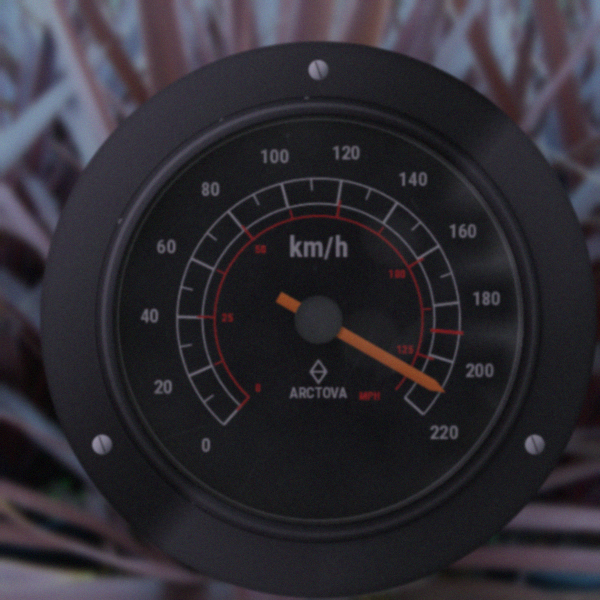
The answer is 210 km/h
